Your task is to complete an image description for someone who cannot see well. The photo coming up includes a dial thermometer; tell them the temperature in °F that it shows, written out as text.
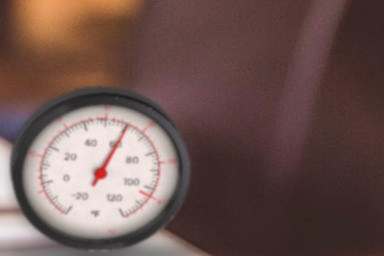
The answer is 60 °F
